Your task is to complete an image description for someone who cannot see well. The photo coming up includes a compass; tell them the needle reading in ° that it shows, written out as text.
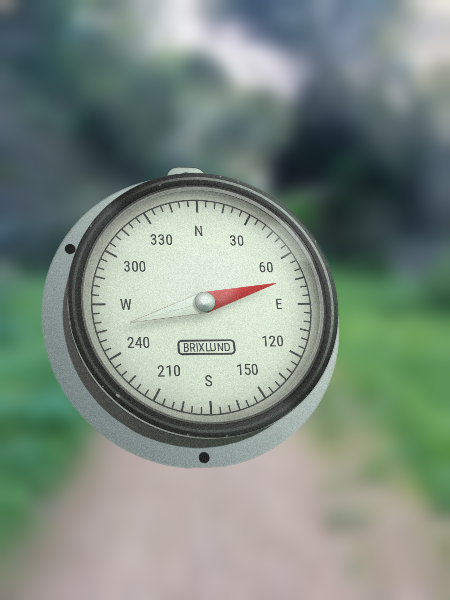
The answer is 75 °
